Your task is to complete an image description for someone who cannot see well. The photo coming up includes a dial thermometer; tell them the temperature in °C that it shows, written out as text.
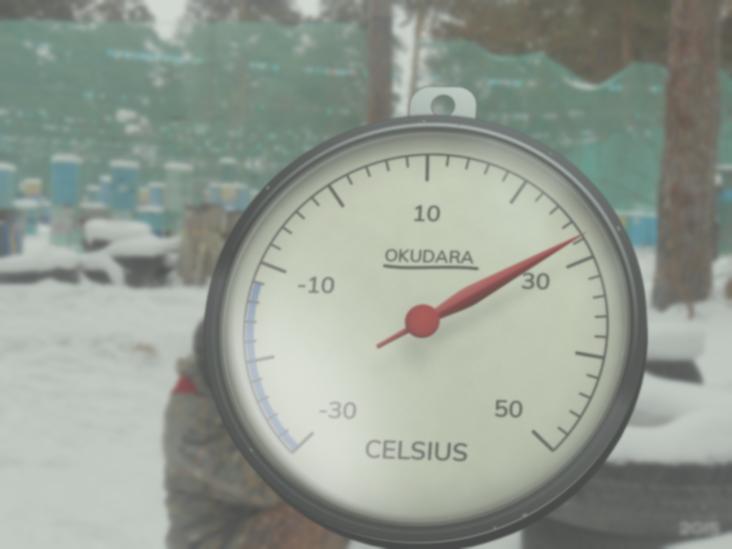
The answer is 28 °C
